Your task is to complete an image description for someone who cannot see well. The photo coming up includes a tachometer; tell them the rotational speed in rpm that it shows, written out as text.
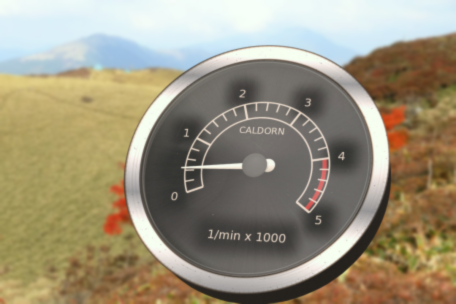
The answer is 400 rpm
